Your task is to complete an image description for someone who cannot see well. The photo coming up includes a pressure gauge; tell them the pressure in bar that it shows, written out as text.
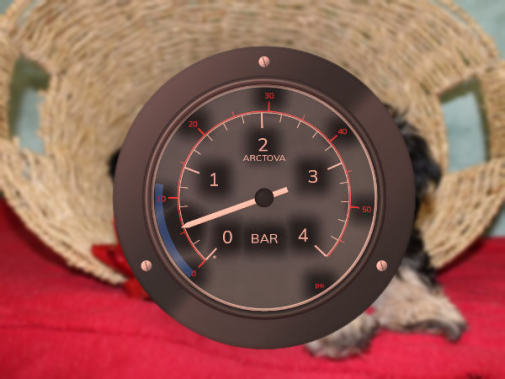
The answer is 0.4 bar
